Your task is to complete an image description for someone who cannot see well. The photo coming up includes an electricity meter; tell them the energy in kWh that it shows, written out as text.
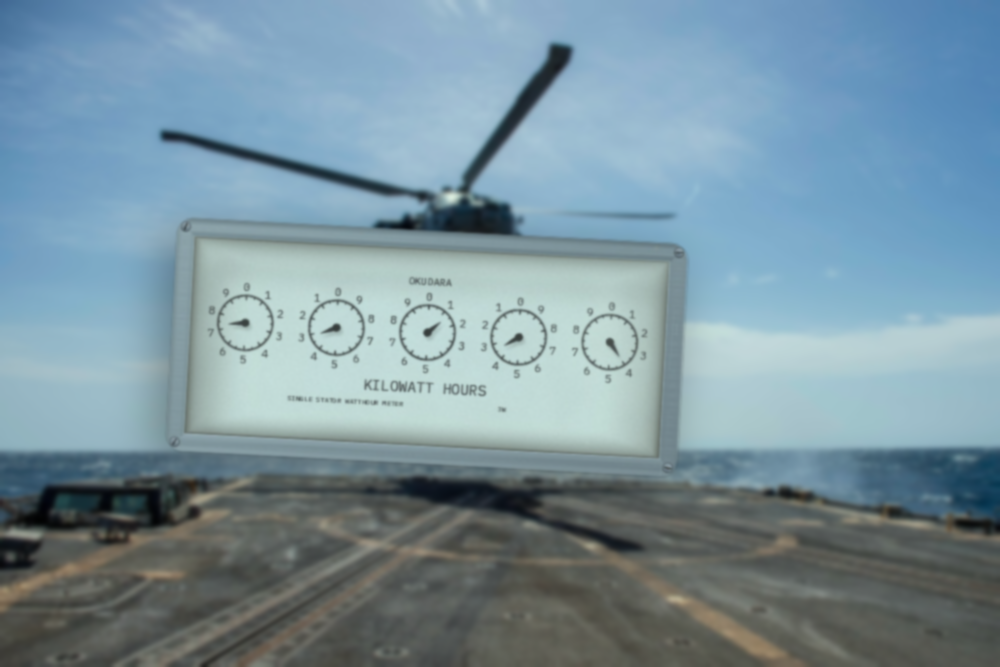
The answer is 73134 kWh
